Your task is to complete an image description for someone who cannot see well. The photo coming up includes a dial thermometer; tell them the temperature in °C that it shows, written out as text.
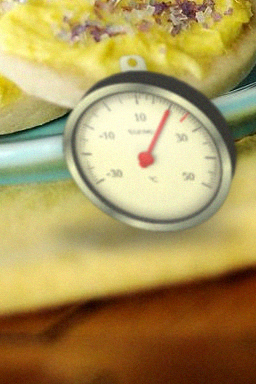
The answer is 20 °C
